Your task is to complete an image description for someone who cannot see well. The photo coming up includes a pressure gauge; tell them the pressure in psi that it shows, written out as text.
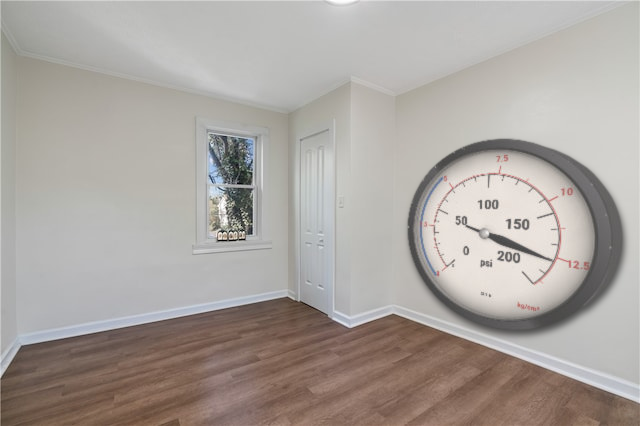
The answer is 180 psi
